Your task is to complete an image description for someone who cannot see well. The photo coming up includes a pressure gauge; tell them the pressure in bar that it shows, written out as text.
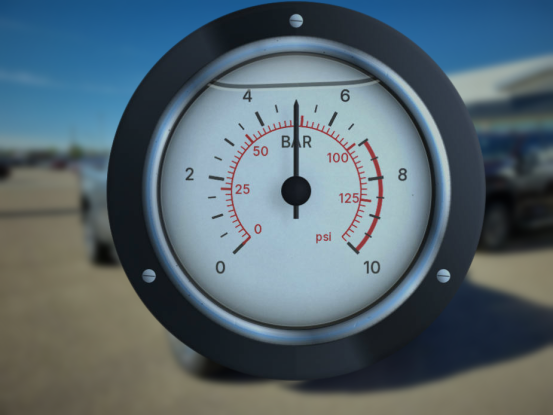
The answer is 5 bar
